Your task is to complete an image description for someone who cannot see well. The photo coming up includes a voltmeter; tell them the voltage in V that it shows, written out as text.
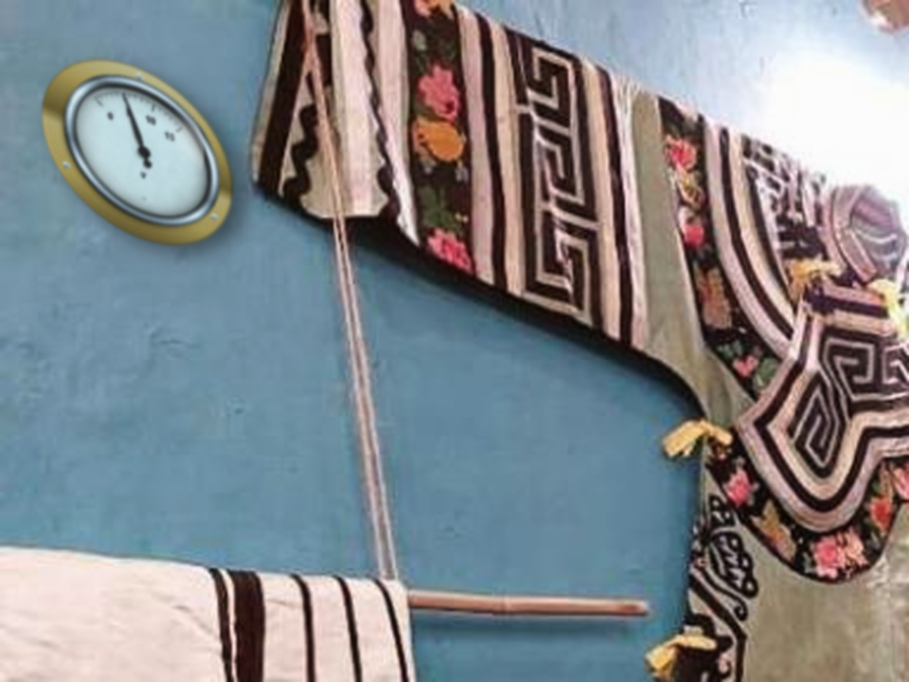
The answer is 5 V
